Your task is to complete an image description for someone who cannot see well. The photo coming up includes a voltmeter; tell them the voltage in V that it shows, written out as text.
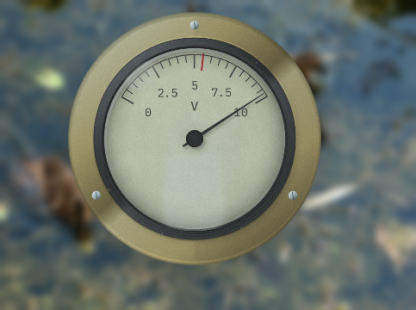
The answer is 9.75 V
